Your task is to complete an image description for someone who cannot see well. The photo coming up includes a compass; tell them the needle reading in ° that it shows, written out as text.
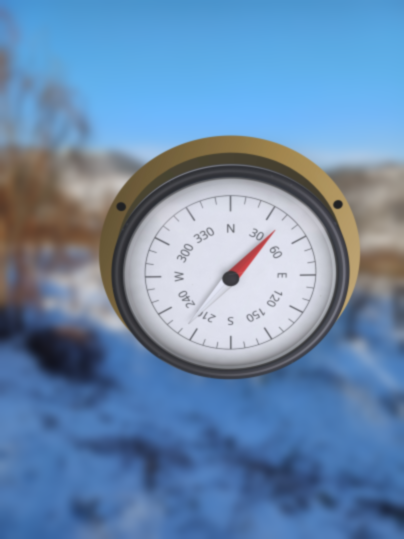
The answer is 40 °
